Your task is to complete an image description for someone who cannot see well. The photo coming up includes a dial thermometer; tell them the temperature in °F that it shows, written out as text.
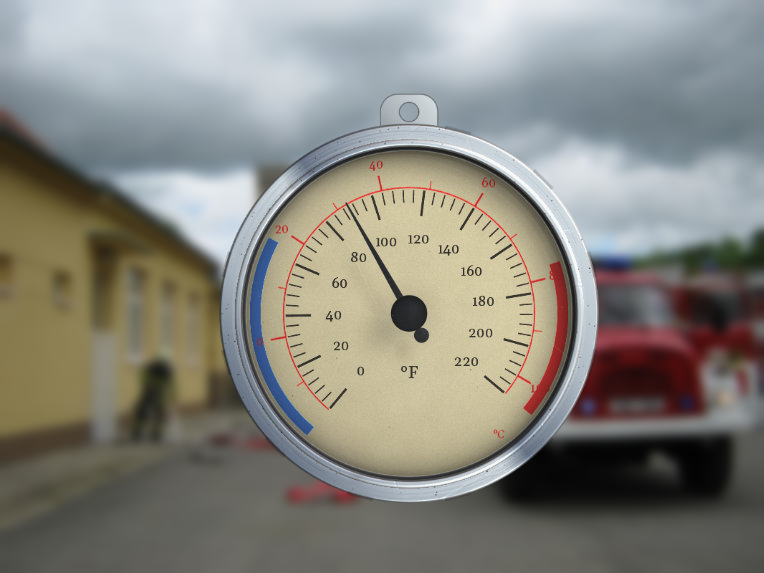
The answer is 90 °F
